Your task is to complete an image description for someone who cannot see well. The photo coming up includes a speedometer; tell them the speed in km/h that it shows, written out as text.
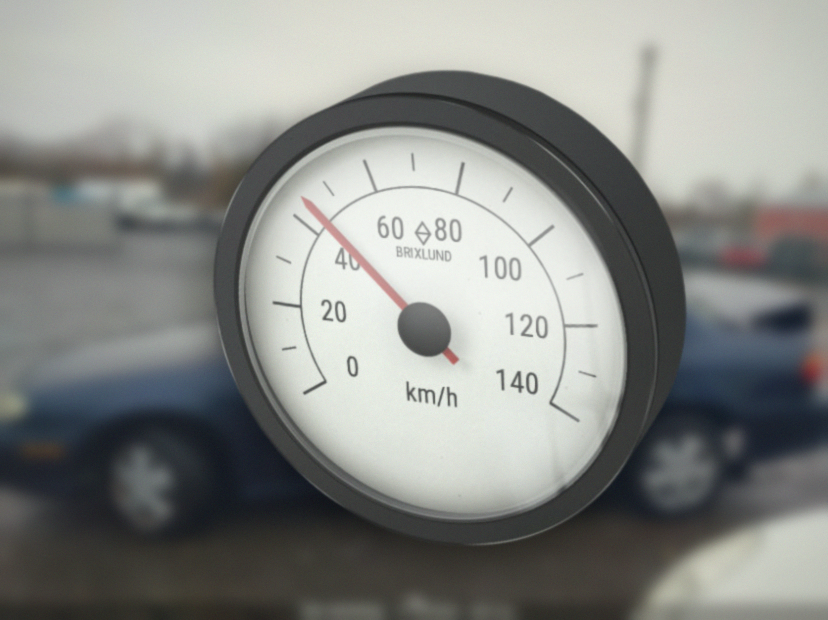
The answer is 45 km/h
